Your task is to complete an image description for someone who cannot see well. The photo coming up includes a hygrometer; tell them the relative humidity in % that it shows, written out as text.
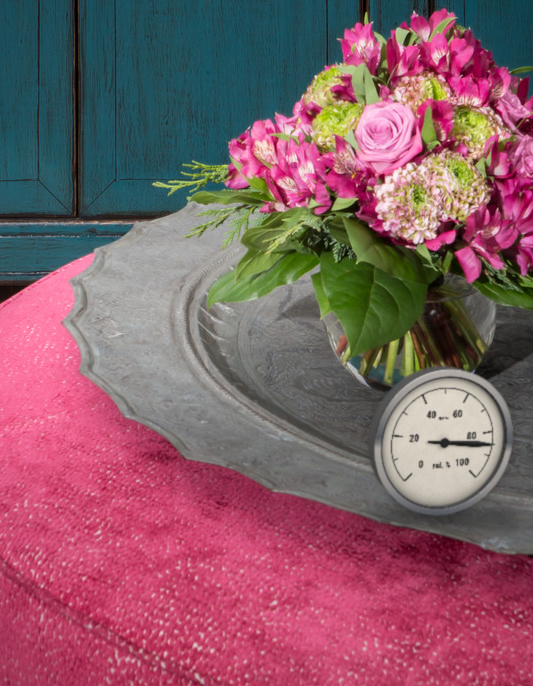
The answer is 85 %
